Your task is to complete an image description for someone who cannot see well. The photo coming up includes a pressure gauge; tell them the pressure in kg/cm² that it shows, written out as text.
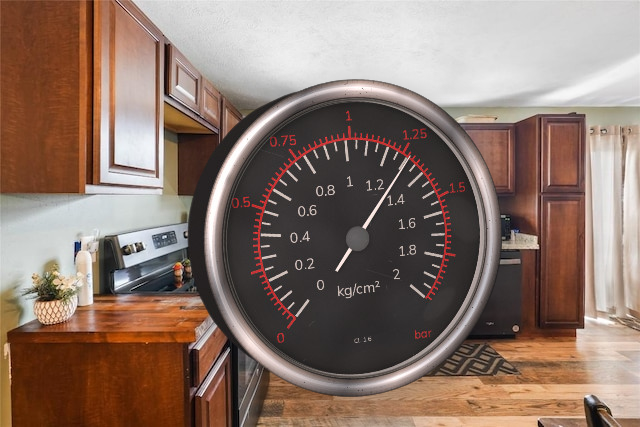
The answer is 1.3 kg/cm²
